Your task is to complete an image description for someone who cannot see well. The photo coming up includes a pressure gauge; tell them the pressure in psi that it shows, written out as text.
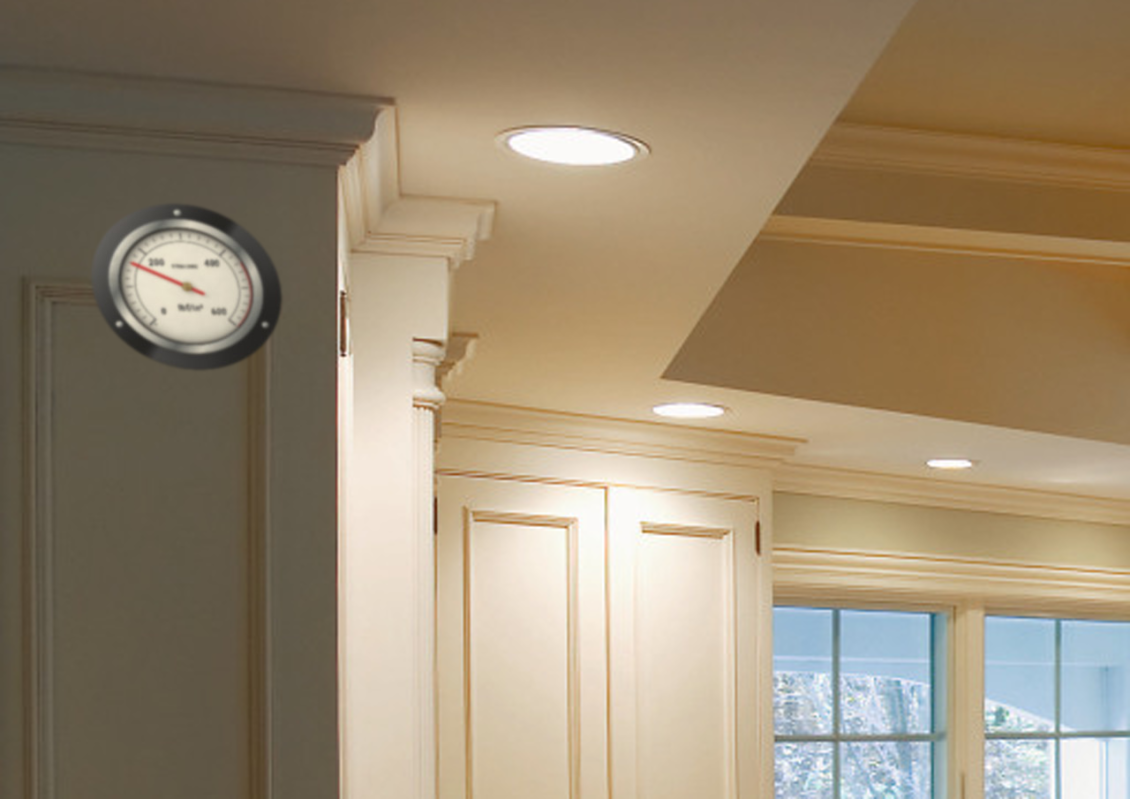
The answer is 160 psi
